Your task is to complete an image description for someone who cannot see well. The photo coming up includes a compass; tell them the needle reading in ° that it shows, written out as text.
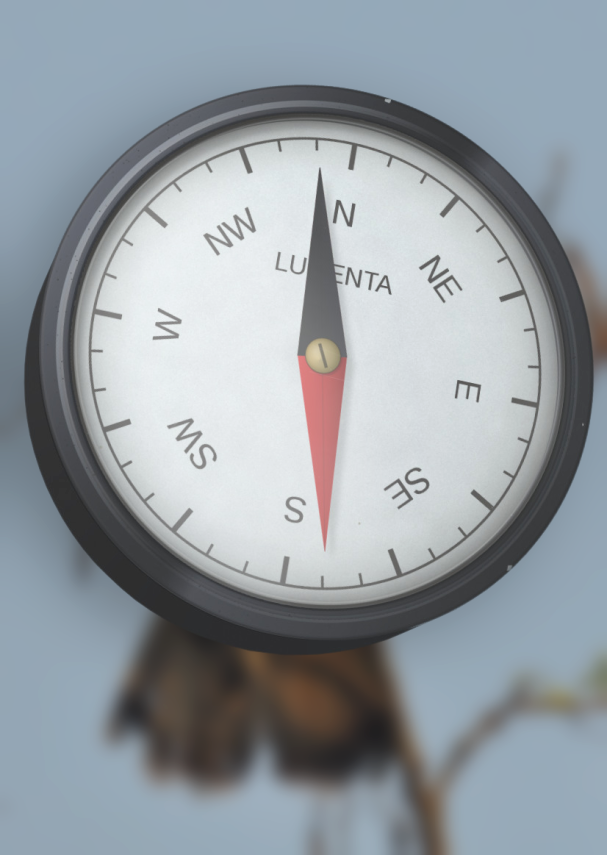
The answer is 170 °
